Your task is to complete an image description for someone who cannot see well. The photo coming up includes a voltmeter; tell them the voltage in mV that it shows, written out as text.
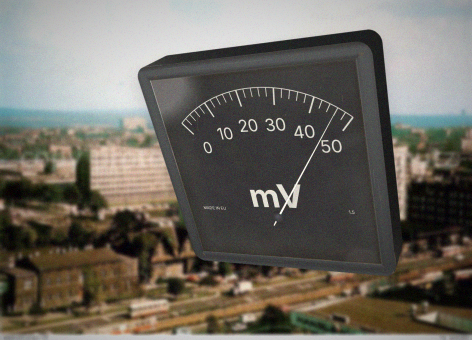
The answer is 46 mV
